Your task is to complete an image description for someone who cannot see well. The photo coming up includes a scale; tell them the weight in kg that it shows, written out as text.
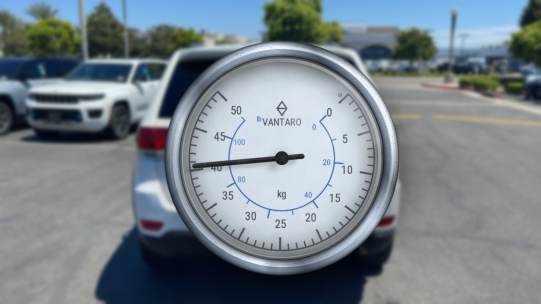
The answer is 40.5 kg
